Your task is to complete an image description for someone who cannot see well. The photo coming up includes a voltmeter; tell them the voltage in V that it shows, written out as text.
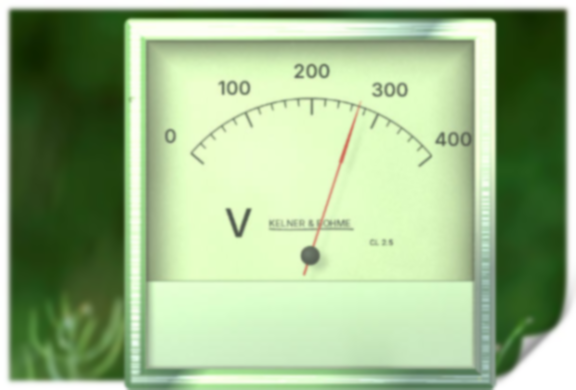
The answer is 270 V
